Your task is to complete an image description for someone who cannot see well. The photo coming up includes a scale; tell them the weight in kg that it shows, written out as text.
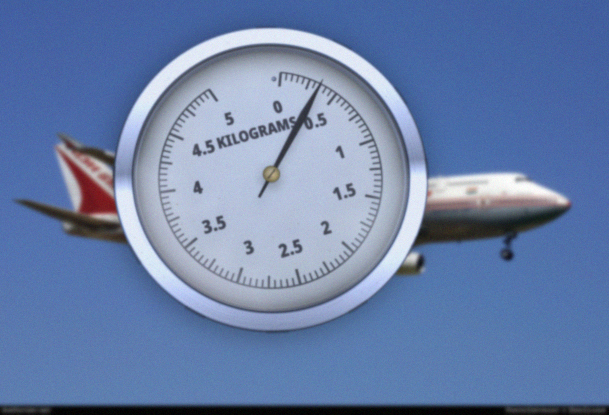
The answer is 0.35 kg
